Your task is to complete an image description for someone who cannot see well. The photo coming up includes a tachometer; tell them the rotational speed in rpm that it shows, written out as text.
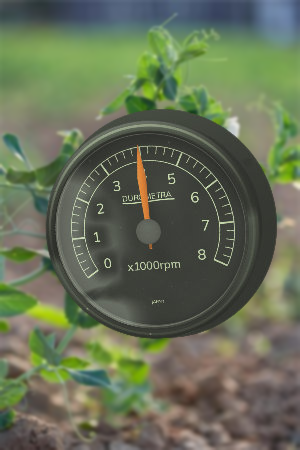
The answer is 4000 rpm
